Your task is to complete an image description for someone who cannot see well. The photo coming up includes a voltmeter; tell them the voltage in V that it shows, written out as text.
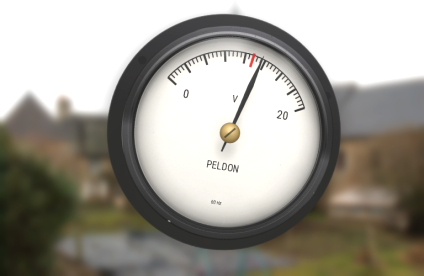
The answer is 12 V
